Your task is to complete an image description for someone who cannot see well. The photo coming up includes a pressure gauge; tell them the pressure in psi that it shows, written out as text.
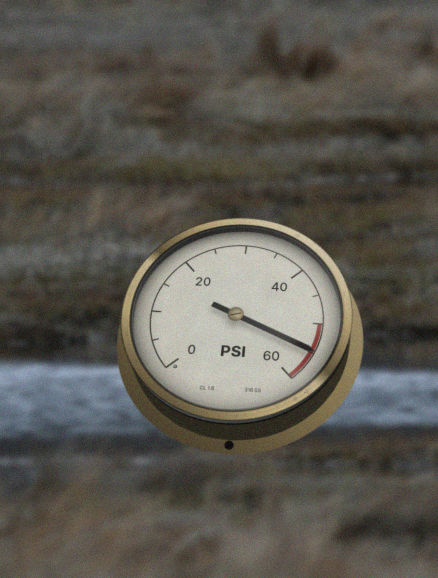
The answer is 55 psi
